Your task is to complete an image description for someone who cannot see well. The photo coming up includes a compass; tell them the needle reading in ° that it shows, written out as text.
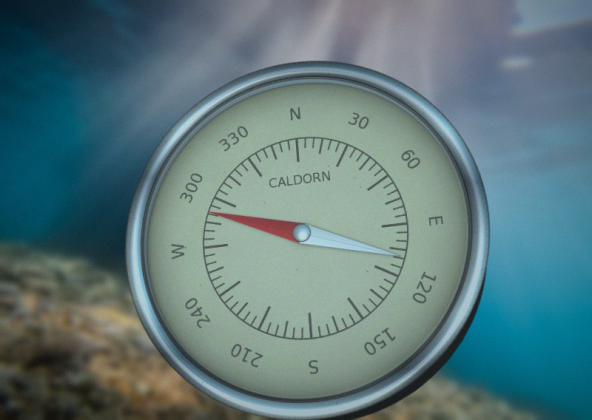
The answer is 290 °
